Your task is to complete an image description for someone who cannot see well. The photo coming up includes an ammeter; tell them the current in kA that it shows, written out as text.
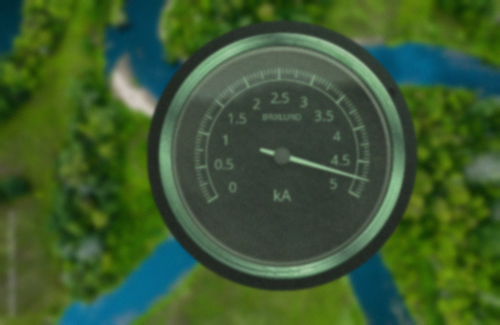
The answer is 4.75 kA
